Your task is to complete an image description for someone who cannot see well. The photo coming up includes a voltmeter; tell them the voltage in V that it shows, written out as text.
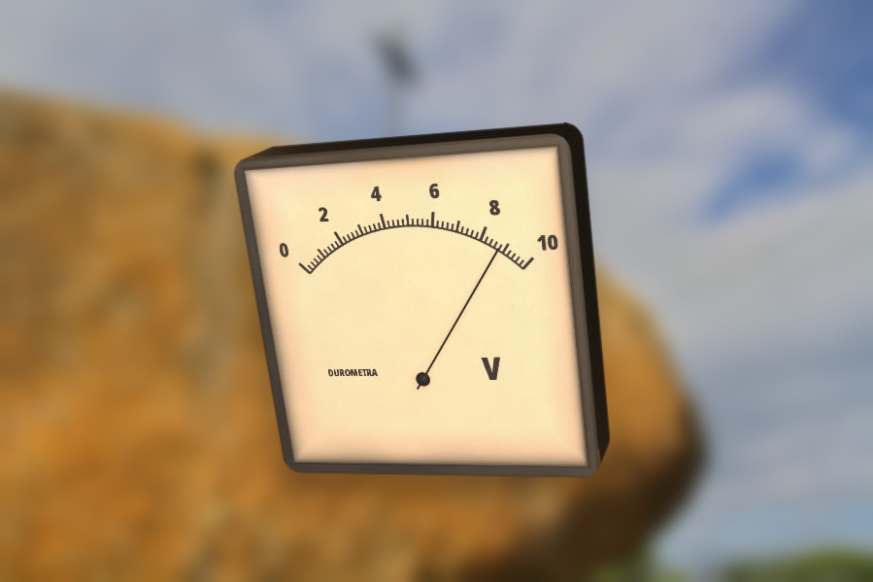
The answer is 8.8 V
